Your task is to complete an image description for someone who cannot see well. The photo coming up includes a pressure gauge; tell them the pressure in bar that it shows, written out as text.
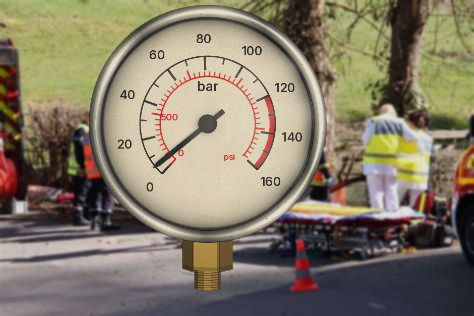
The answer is 5 bar
